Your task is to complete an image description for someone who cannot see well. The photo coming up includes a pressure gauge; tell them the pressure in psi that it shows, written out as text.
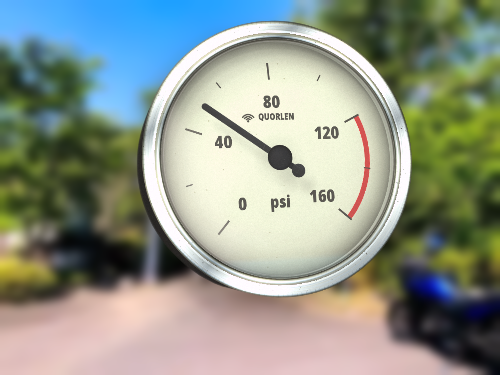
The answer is 50 psi
